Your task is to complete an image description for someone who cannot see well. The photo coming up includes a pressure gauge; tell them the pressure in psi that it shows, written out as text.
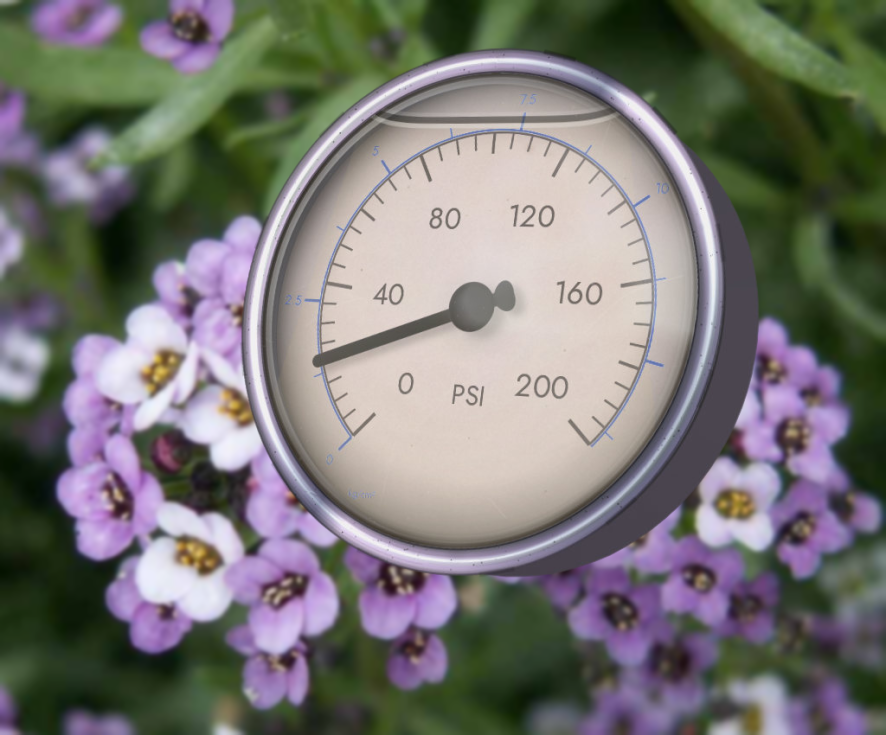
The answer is 20 psi
